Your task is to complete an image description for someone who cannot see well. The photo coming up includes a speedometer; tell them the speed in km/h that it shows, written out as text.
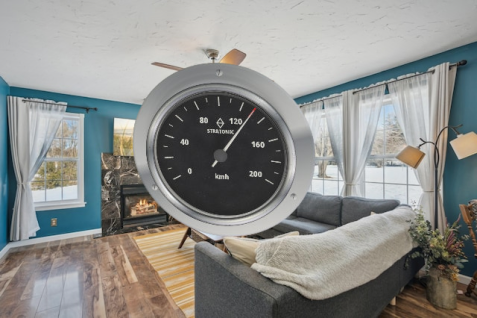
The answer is 130 km/h
